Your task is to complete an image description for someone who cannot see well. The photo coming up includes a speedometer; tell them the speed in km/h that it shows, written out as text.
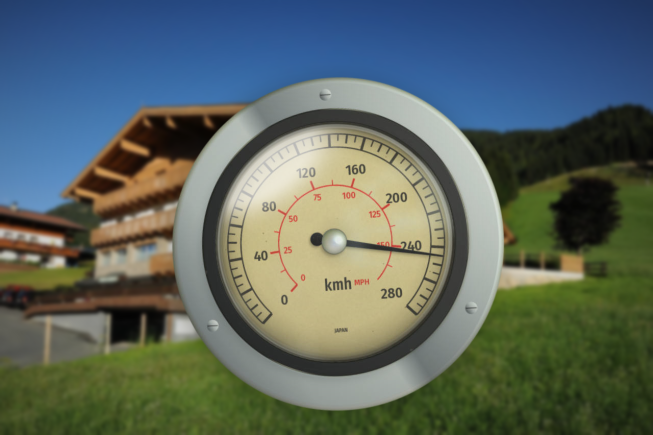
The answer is 245 km/h
